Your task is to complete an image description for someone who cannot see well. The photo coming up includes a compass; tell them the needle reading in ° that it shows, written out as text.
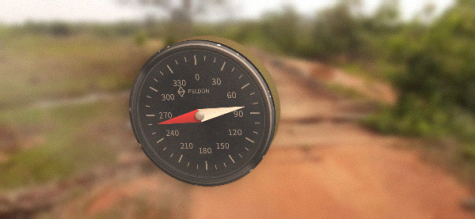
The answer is 260 °
